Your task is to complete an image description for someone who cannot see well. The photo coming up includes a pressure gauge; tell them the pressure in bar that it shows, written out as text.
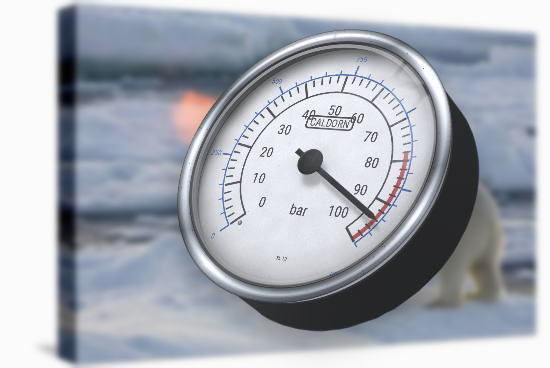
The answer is 94 bar
